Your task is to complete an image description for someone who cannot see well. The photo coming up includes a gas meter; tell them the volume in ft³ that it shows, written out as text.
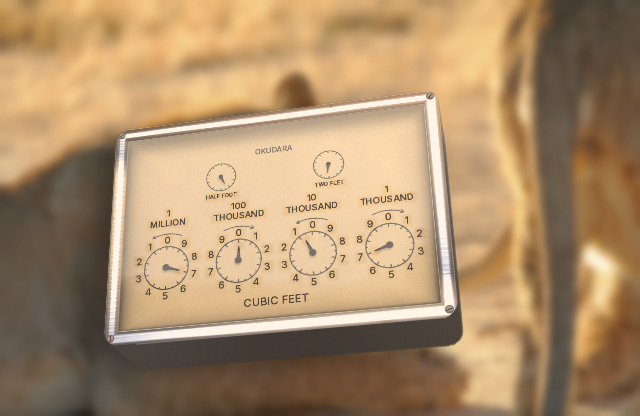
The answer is 700700 ft³
